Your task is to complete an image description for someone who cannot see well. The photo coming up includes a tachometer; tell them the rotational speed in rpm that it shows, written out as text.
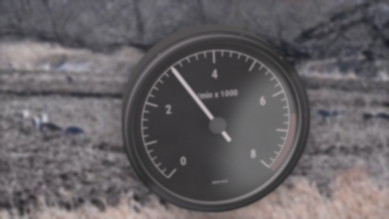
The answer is 3000 rpm
